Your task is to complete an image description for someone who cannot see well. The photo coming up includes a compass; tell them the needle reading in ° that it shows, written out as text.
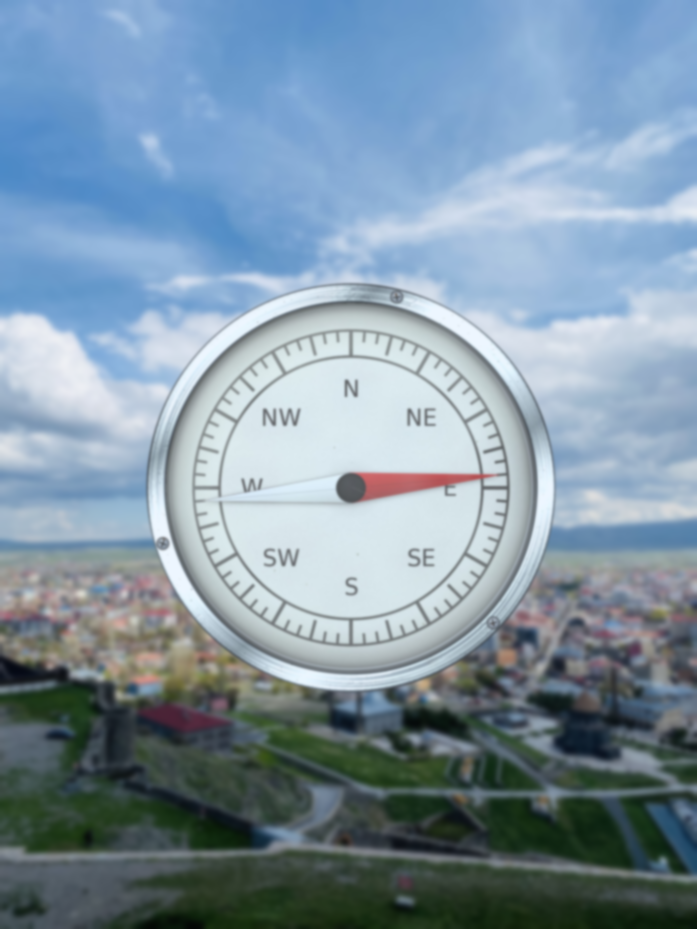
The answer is 85 °
